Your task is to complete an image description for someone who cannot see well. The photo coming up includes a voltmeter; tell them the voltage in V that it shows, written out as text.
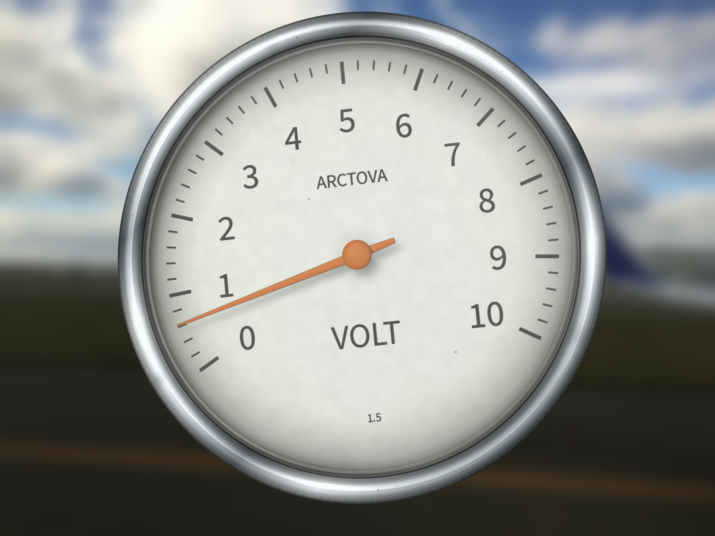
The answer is 0.6 V
